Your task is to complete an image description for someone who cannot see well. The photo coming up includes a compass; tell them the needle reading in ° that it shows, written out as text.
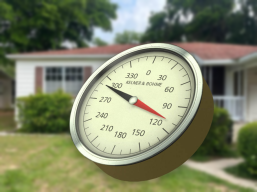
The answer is 110 °
